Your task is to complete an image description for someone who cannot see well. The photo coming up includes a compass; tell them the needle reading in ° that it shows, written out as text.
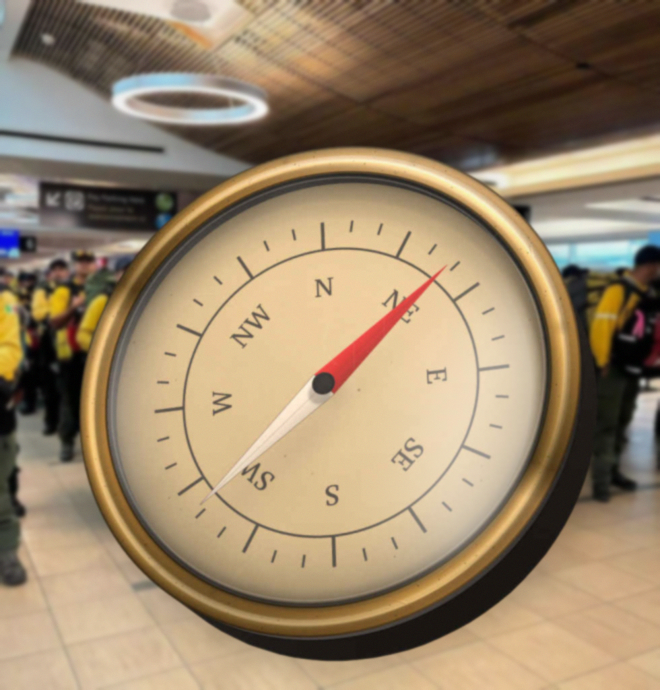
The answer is 50 °
